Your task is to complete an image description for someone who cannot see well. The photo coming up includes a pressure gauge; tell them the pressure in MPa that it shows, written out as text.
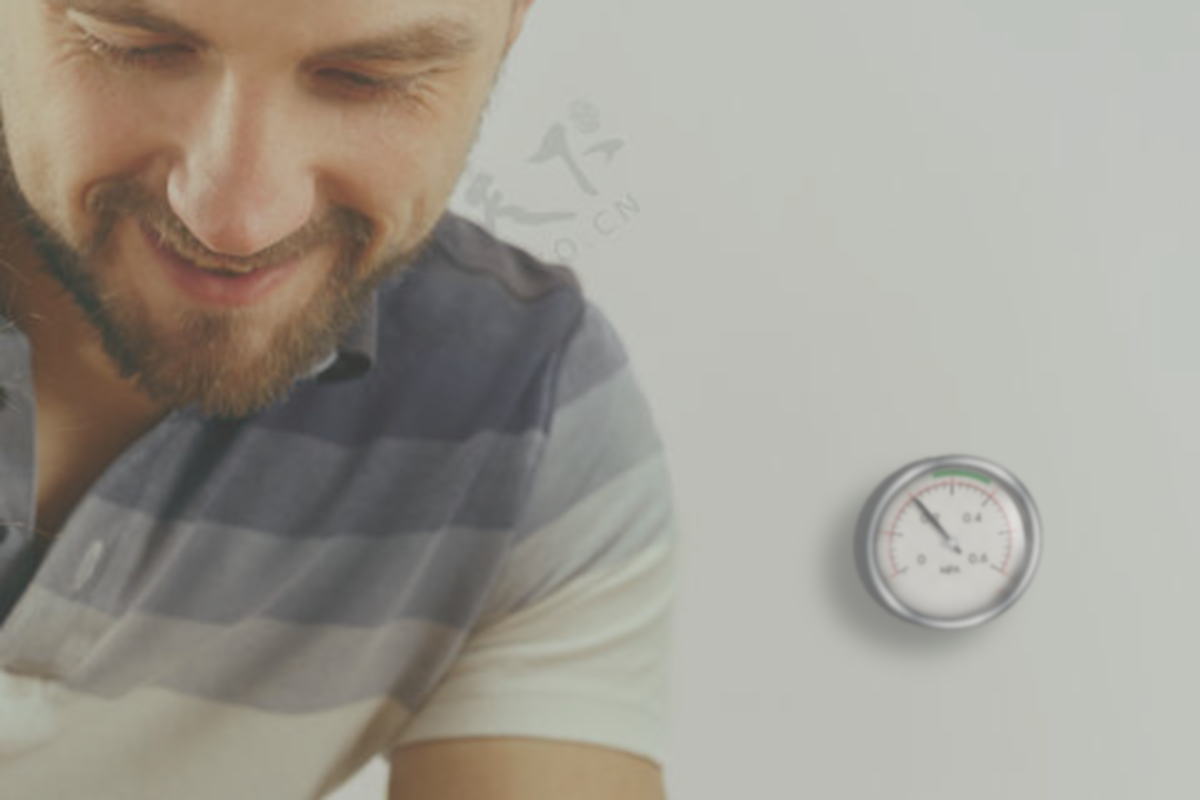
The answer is 0.2 MPa
